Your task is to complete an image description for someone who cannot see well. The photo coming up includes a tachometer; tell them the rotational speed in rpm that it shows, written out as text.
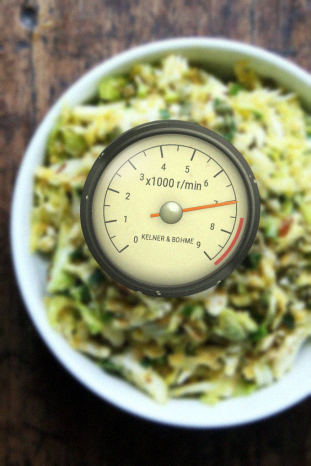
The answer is 7000 rpm
